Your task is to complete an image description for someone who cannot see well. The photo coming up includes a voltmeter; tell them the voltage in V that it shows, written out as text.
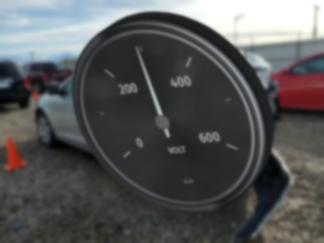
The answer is 300 V
